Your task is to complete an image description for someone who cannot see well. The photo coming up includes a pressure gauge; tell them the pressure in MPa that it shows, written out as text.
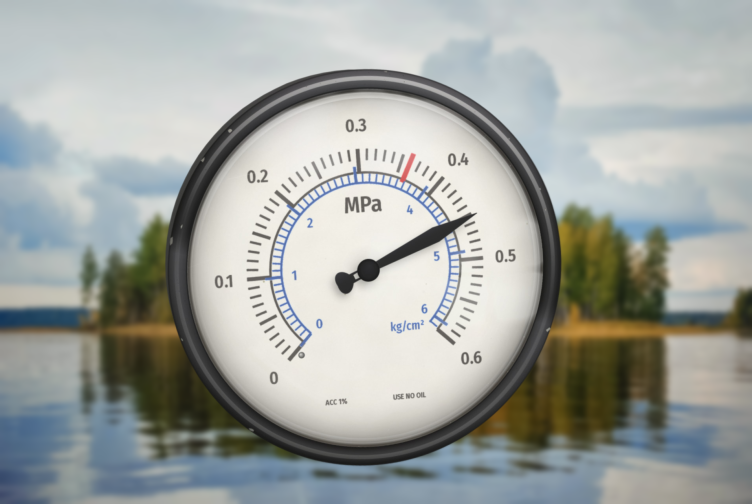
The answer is 0.45 MPa
